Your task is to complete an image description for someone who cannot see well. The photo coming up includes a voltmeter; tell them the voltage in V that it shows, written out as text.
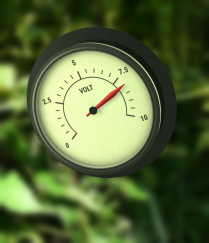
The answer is 8 V
